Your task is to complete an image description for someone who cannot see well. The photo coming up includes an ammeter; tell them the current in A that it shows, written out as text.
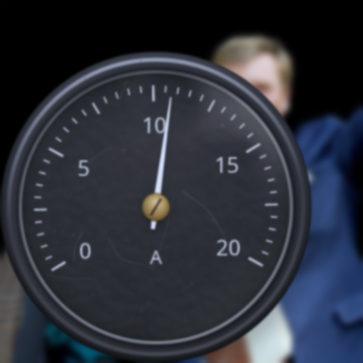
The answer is 10.75 A
